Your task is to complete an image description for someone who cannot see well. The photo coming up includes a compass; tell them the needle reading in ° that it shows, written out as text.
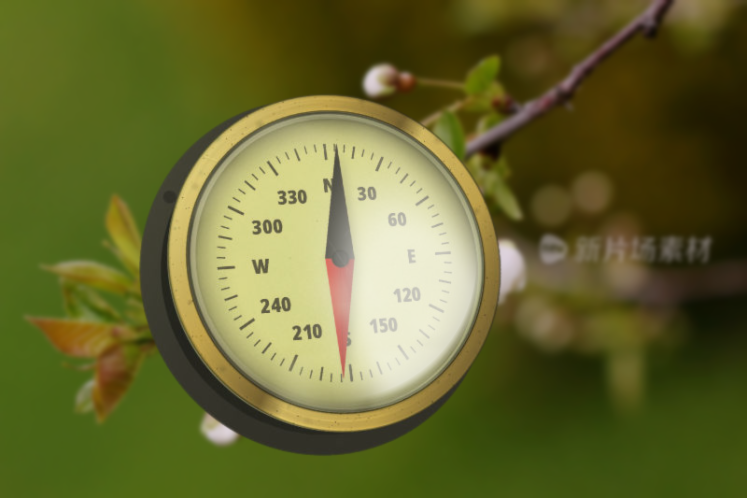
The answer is 185 °
